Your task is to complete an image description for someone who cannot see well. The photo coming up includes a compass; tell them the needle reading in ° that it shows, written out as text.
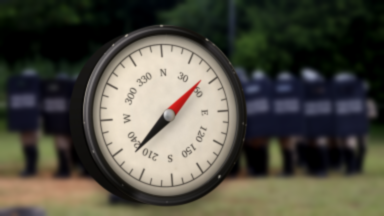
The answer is 50 °
